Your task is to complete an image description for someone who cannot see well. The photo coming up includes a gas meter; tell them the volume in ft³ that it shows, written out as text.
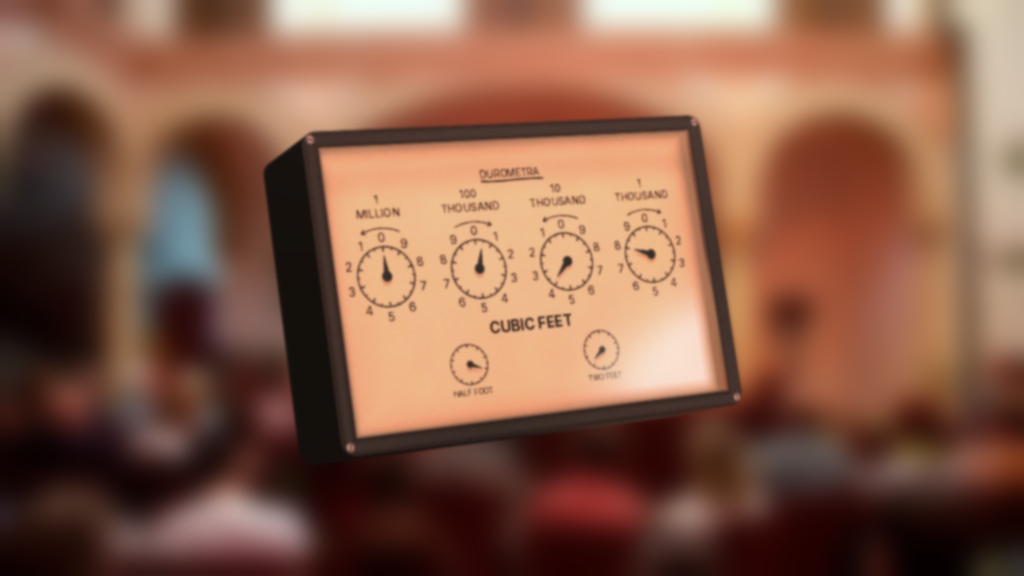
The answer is 3800 ft³
